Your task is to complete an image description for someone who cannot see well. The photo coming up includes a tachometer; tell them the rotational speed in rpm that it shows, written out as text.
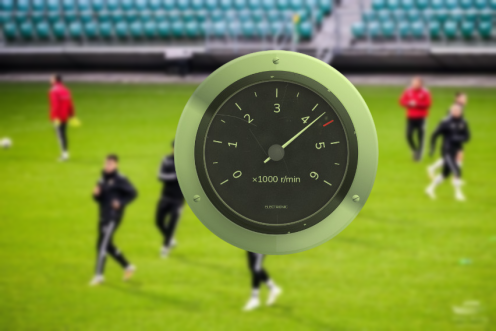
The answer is 4250 rpm
